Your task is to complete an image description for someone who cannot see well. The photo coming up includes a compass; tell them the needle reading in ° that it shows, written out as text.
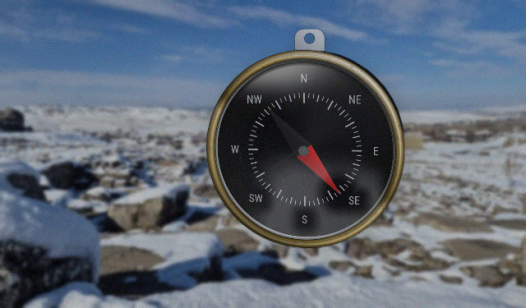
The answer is 140 °
